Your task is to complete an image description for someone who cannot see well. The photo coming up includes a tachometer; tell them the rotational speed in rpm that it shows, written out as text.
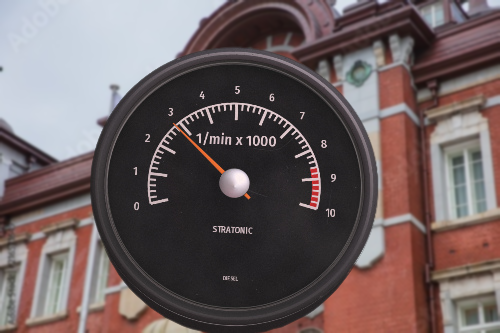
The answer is 2800 rpm
